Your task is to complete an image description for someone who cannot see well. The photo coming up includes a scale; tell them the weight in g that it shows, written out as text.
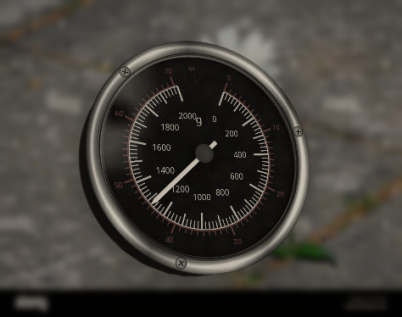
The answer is 1280 g
